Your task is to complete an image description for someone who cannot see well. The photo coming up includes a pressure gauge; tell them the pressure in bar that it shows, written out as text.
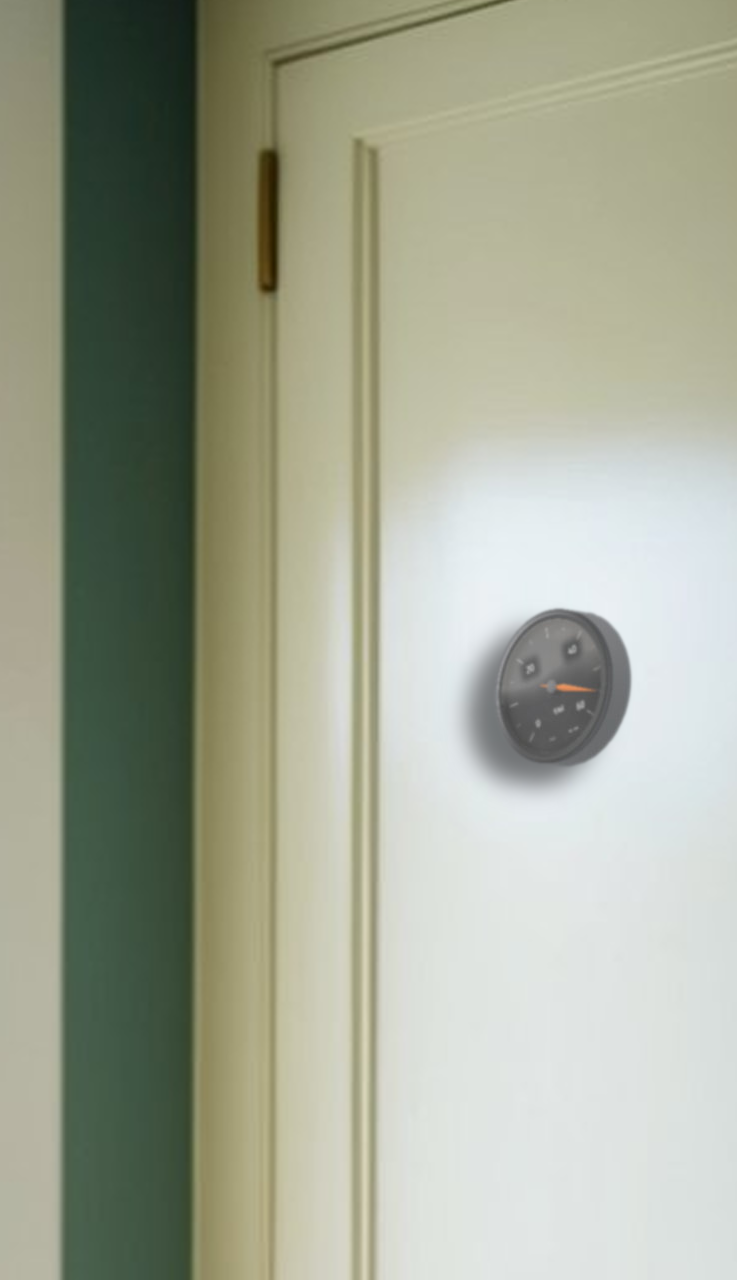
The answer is 55 bar
